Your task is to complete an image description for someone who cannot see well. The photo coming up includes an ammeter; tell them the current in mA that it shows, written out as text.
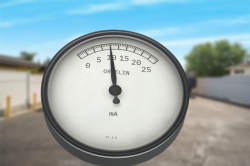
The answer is 10 mA
